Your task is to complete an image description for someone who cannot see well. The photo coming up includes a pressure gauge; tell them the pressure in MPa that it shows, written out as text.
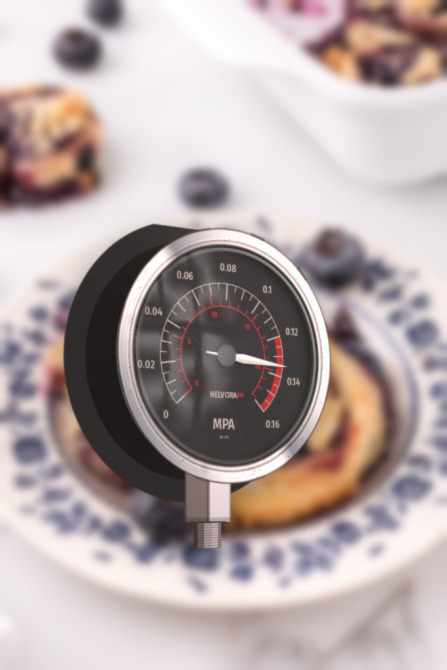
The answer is 0.135 MPa
